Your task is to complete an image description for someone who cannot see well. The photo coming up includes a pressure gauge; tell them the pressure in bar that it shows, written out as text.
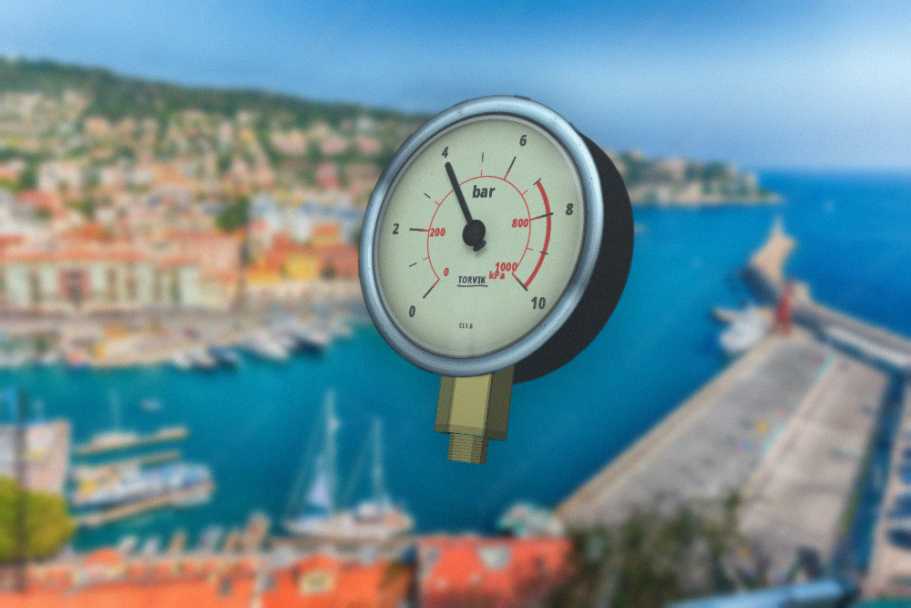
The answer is 4 bar
